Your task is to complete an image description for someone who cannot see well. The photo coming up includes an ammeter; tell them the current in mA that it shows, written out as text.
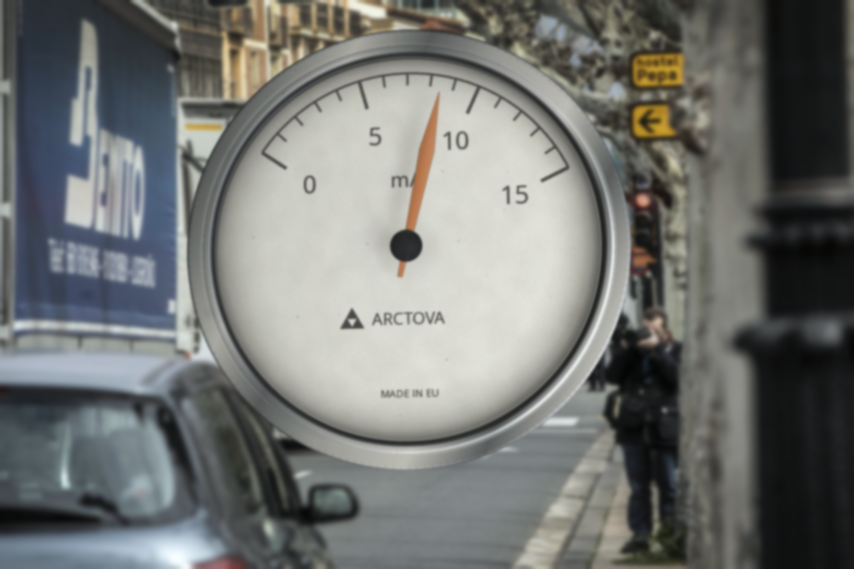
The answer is 8.5 mA
